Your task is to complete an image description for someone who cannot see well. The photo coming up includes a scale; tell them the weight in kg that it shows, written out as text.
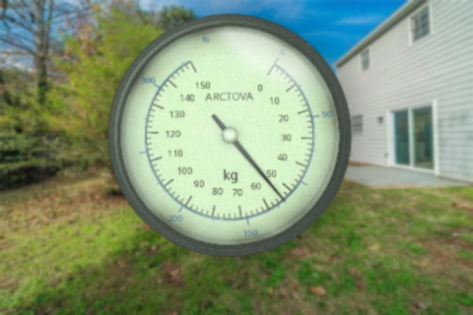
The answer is 54 kg
